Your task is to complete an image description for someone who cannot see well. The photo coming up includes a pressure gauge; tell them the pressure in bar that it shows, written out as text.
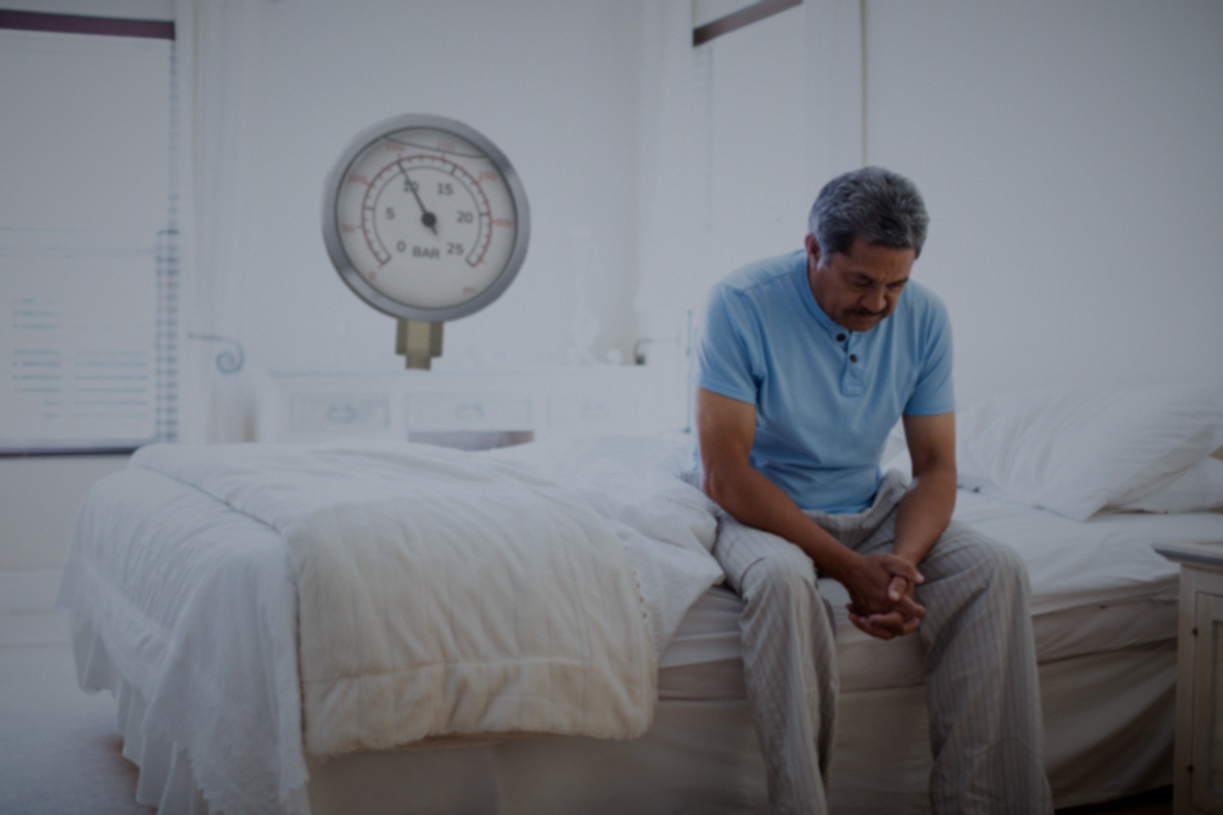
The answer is 10 bar
